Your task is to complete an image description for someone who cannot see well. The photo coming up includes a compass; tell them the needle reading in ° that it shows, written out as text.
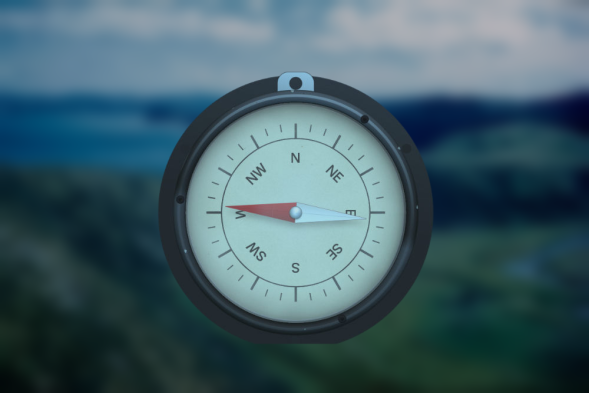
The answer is 275 °
